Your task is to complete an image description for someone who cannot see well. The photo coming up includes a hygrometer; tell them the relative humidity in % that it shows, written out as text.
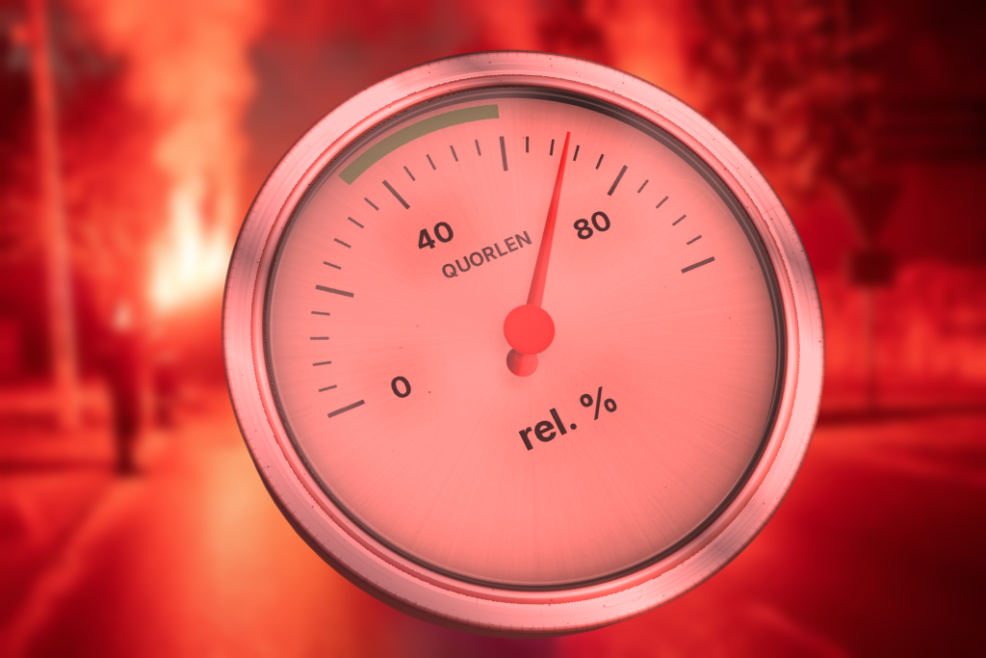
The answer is 70 %
